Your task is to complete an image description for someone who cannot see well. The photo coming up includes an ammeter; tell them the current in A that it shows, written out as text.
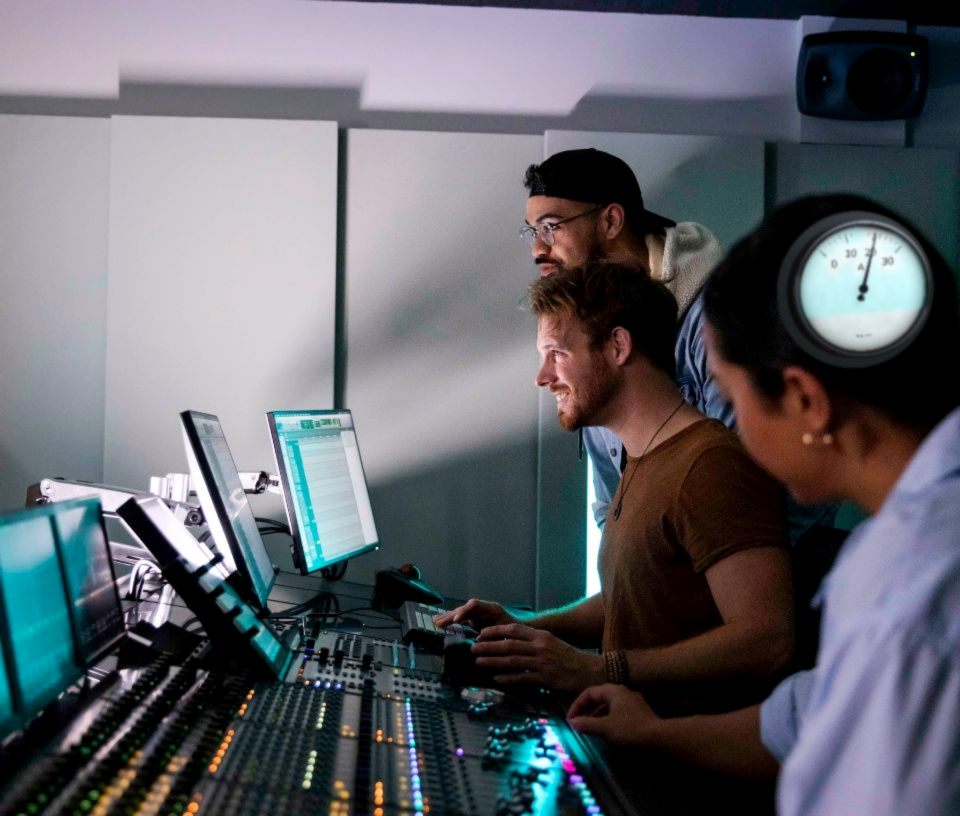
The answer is 20 A
